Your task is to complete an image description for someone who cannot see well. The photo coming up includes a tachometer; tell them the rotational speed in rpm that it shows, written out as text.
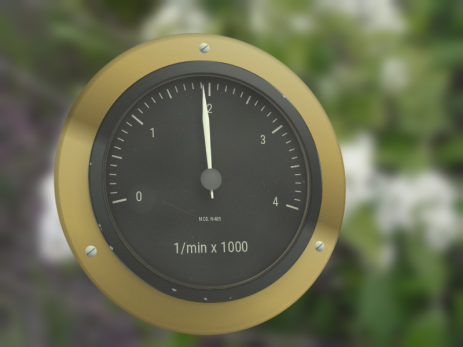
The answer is 1900 rpm
